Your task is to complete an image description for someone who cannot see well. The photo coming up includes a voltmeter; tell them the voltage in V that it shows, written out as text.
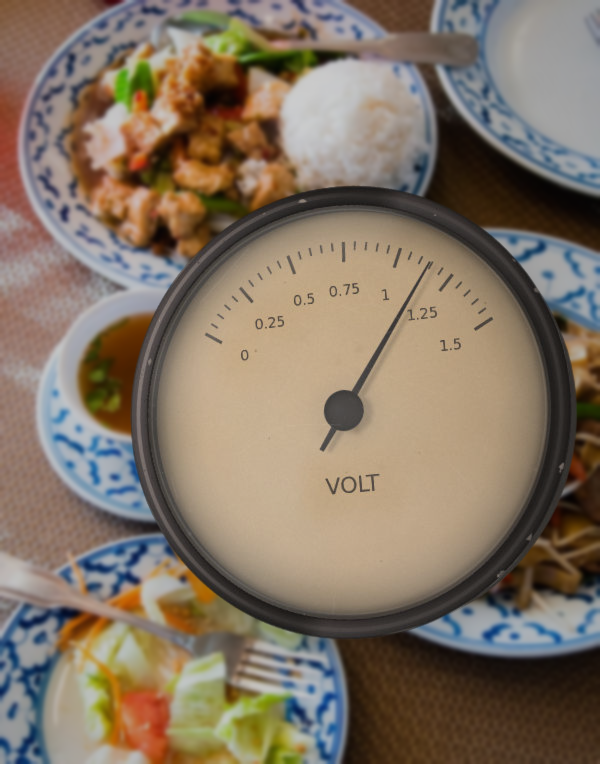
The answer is 1.15 V
